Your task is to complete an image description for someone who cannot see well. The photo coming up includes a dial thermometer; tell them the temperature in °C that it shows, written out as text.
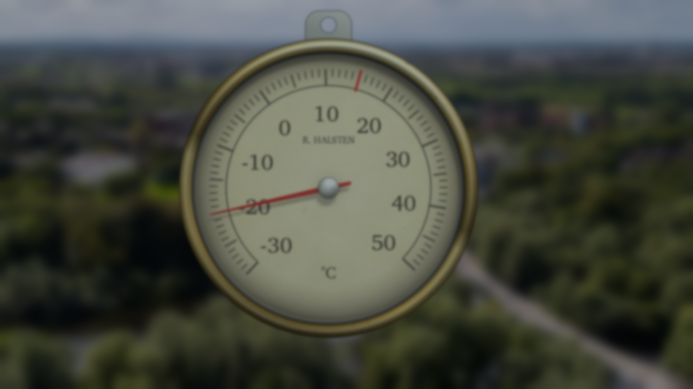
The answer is -20 °C
